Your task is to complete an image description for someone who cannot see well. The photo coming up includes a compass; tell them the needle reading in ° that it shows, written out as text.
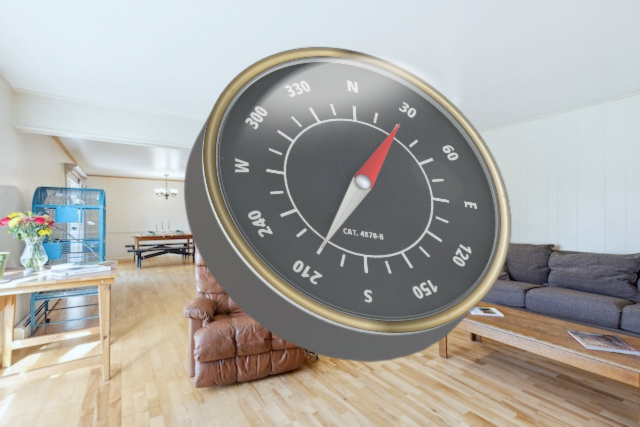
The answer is 30 °
